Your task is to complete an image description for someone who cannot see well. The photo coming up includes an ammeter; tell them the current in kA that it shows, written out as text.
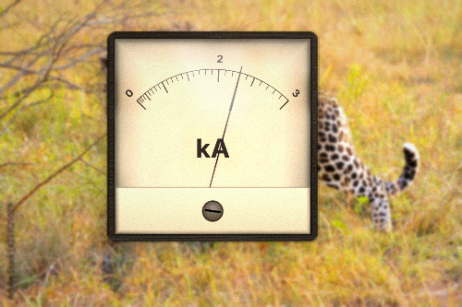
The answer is 2.3 kA
